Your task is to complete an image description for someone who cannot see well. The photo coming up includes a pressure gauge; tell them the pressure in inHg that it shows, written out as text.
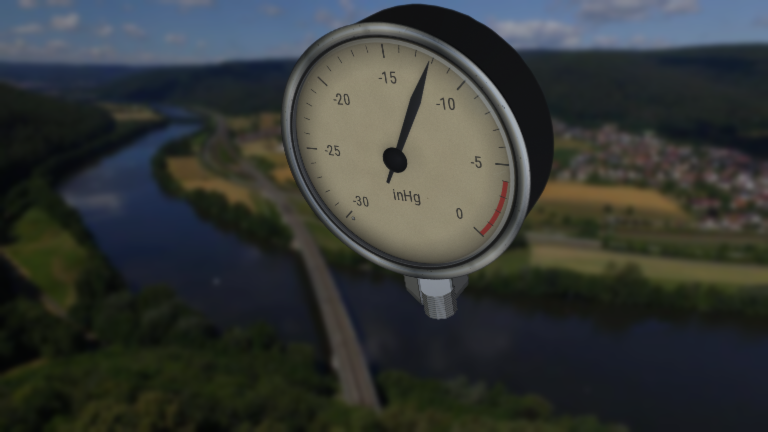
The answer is -12 inHg
